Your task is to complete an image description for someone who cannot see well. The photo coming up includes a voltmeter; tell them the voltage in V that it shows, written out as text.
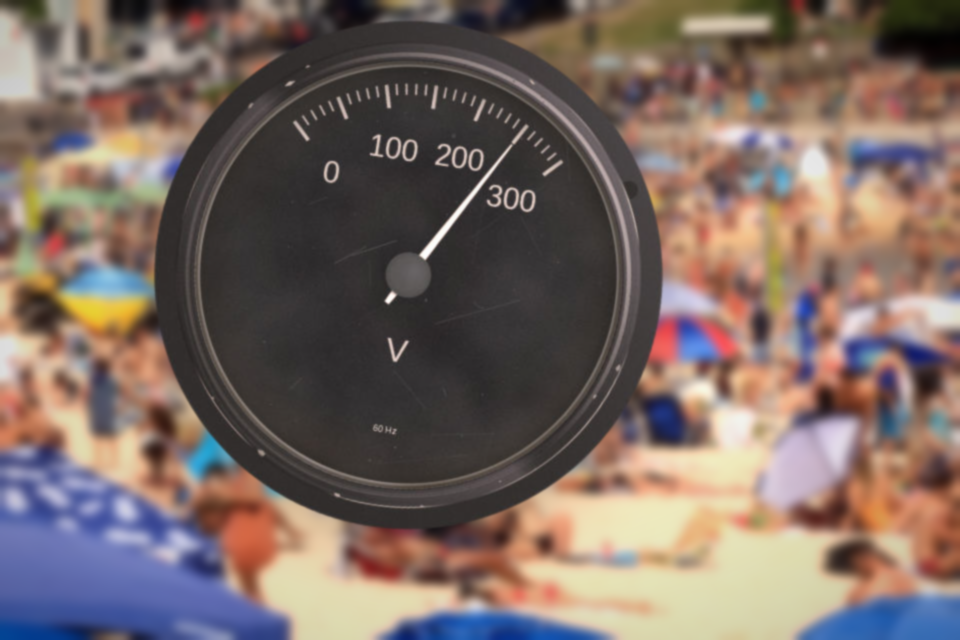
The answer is 250 V
